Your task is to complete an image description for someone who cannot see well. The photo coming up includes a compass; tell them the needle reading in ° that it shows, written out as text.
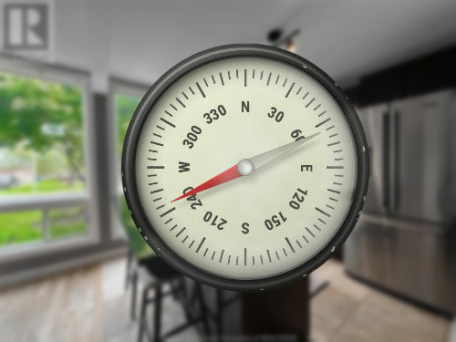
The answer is 245 °
